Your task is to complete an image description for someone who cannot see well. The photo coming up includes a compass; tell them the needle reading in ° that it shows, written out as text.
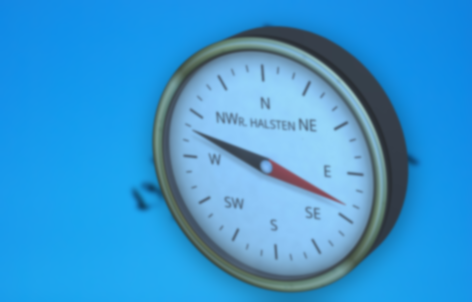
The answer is 110 °
